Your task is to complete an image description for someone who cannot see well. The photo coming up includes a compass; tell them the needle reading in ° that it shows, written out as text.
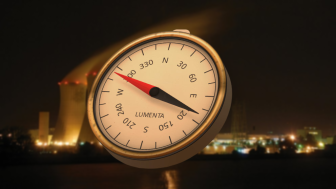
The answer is 292.5 °
